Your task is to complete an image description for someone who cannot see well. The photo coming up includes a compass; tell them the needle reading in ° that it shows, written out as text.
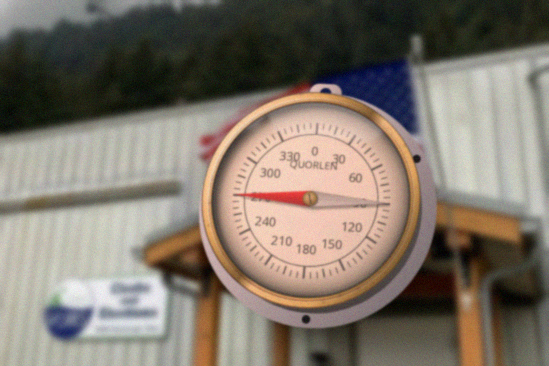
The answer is 270 °
